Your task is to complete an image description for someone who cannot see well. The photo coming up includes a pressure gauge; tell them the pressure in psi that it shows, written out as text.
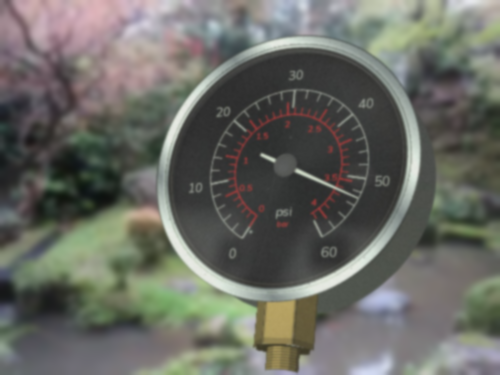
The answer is 53 psi
